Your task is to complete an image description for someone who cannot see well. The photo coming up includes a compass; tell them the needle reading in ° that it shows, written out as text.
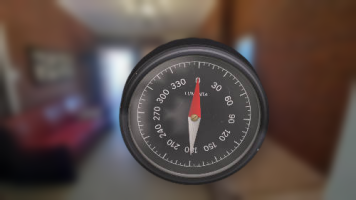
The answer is 0 °
